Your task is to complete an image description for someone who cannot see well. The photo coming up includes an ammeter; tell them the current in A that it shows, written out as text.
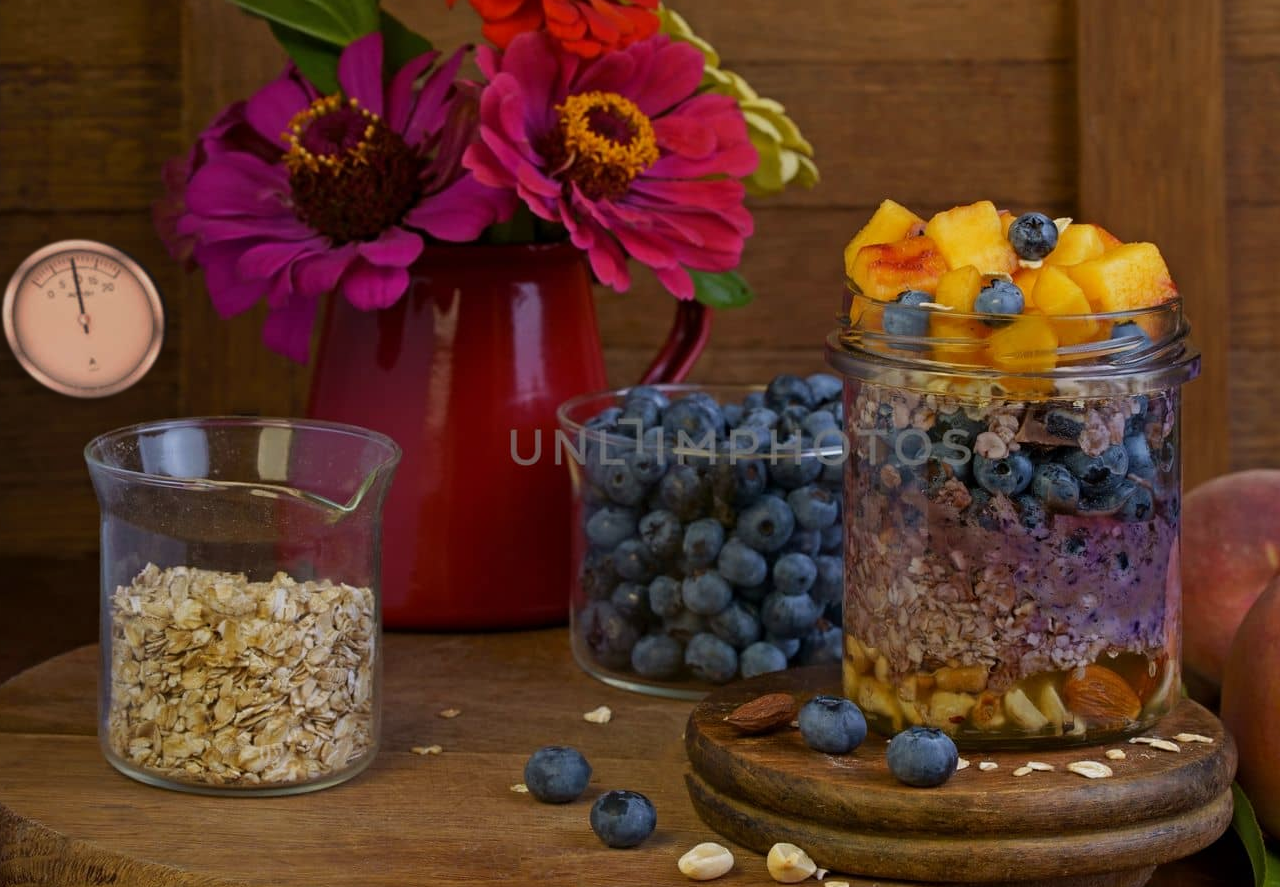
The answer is 10 A
